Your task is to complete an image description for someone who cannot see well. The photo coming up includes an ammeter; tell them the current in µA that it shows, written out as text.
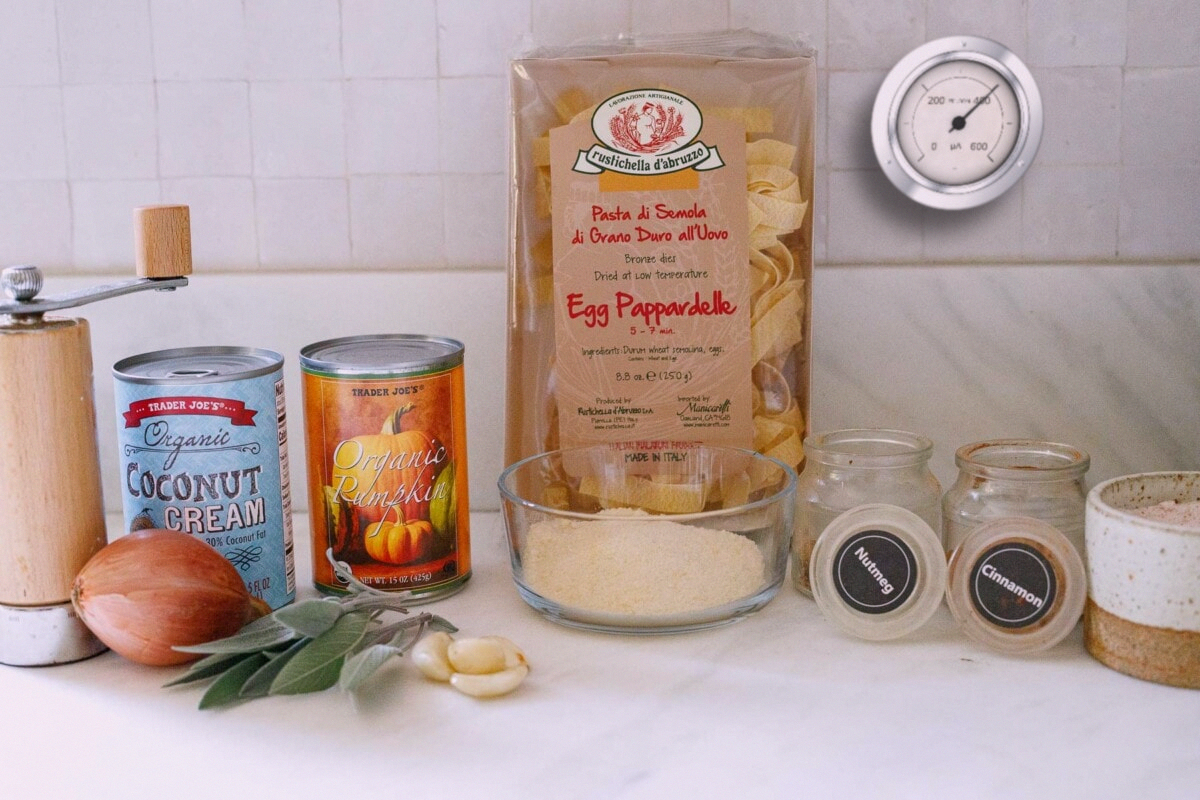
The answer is 400 µA
